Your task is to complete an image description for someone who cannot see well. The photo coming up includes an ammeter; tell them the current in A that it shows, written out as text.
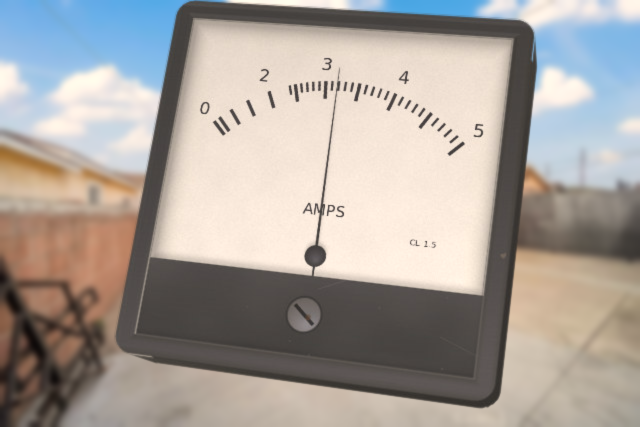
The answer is 3.2 A
